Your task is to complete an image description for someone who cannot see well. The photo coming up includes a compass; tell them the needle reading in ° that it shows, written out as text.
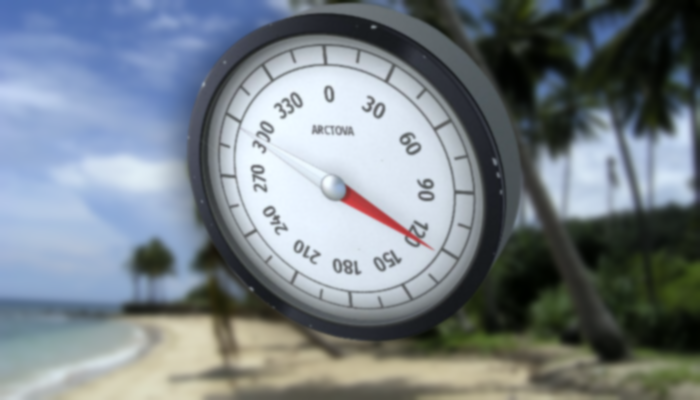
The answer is 120 °
